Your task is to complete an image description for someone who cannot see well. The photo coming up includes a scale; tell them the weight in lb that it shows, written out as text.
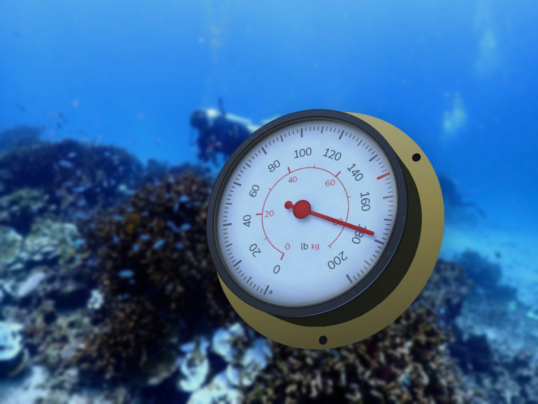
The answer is 178 lb
